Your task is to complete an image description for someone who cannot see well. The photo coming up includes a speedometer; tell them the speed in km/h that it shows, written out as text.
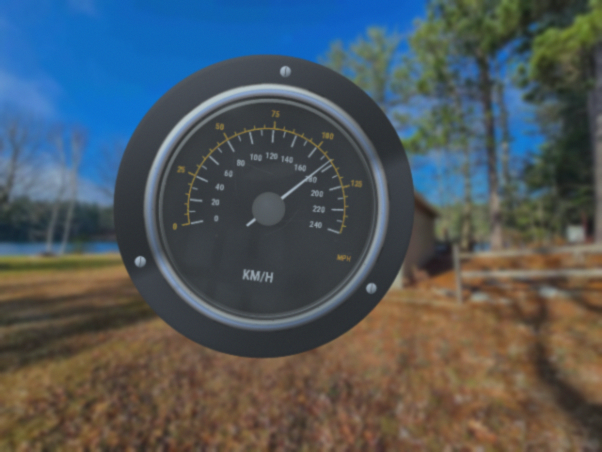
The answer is 175 km/h
